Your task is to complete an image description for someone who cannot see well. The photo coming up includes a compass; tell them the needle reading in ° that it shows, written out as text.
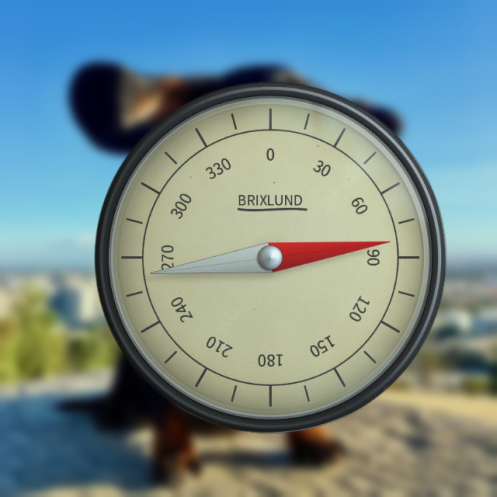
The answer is 82.5 °
